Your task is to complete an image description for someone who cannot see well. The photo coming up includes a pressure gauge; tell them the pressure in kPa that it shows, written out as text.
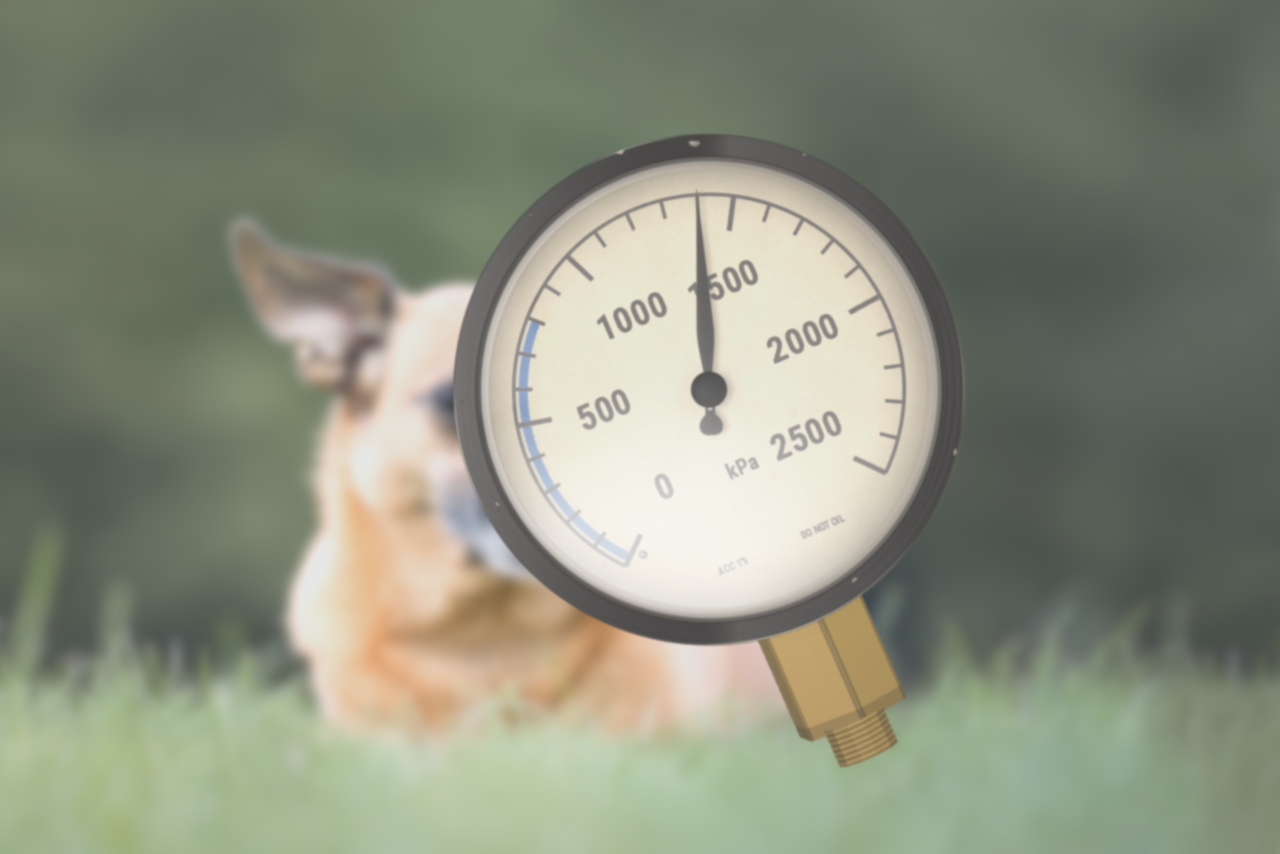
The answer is 1400 kPa
